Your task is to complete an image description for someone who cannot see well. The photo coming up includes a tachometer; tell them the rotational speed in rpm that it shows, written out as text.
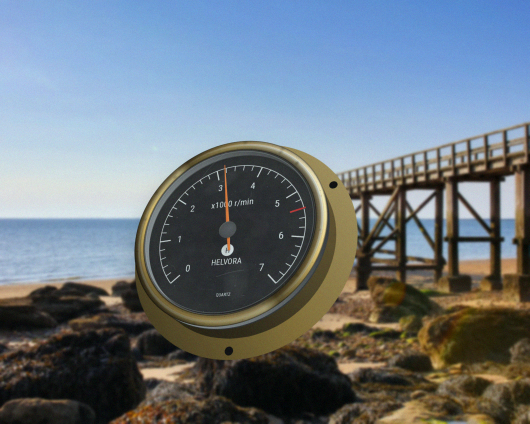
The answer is 3200 rpm
